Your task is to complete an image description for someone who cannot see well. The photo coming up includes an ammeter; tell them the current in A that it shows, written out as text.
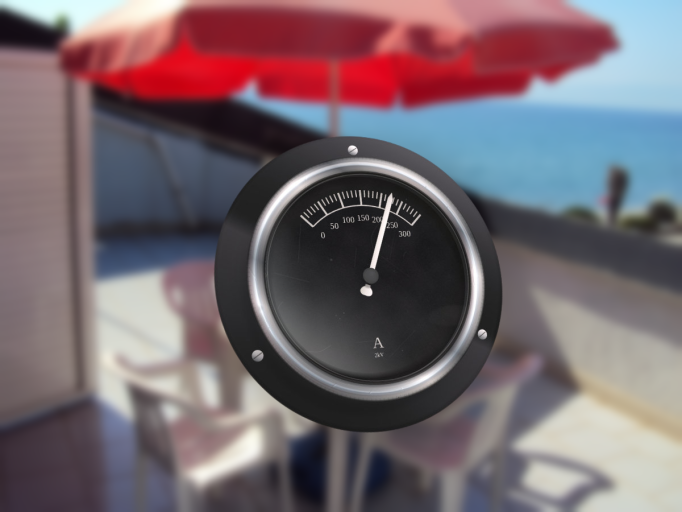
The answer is 220 A
